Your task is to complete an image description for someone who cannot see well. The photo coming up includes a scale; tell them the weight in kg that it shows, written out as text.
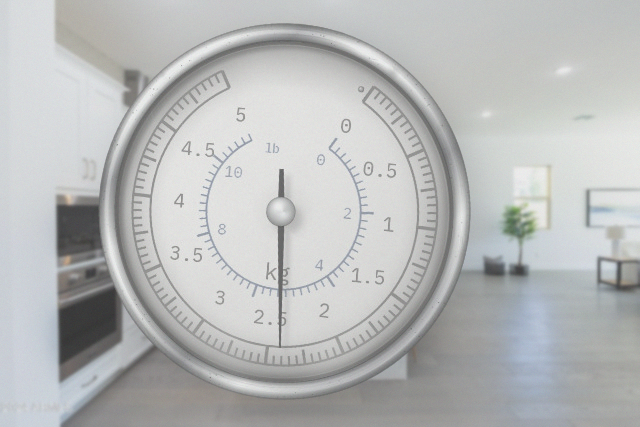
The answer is 2.4 kg
